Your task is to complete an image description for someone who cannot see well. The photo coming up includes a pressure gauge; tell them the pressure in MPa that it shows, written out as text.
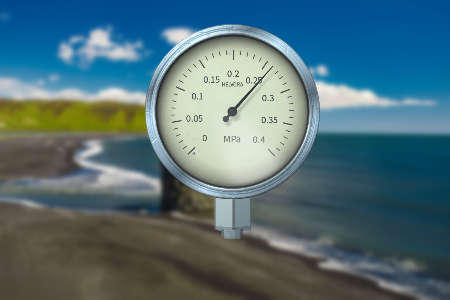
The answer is 0.26 MPa
